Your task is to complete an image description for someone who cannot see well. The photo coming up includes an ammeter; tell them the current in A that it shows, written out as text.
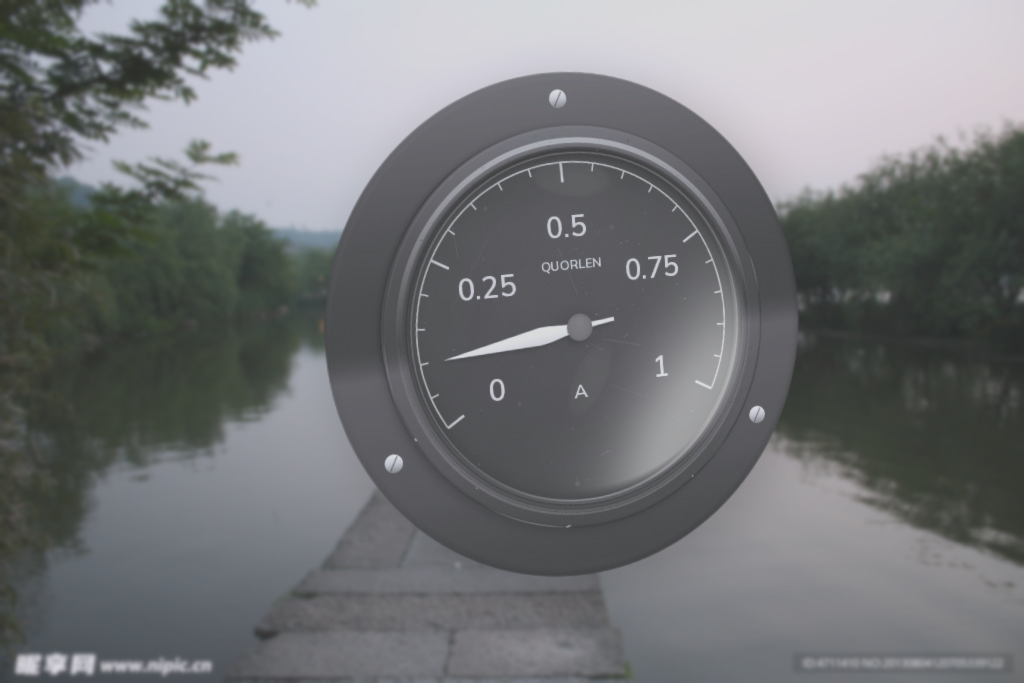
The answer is 0.1 A
